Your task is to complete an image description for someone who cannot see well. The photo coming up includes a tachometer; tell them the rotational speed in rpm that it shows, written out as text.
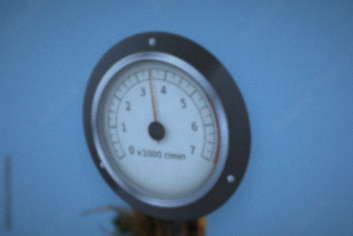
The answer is 3500 rpm
